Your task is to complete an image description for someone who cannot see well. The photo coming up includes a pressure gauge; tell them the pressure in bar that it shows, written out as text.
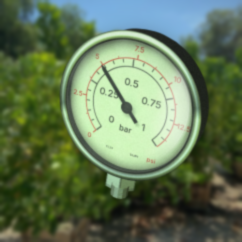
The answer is 0.35 bar
